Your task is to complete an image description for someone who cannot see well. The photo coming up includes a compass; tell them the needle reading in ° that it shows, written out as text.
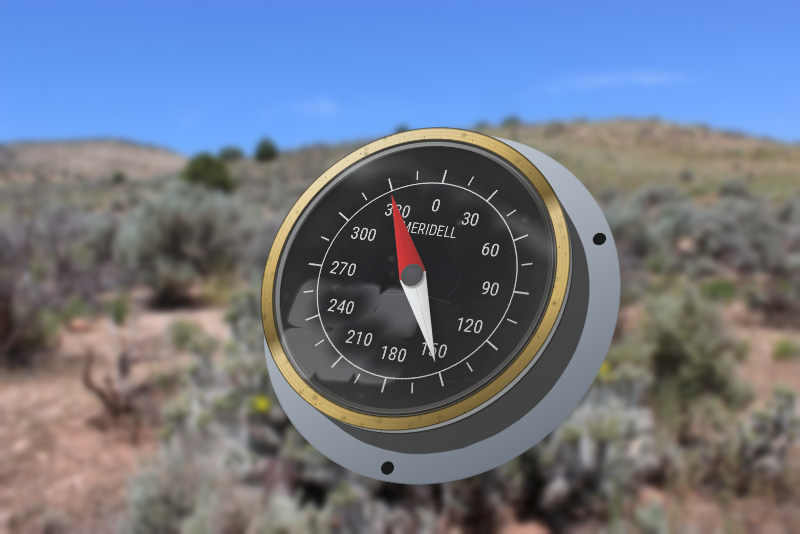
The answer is 330 °
